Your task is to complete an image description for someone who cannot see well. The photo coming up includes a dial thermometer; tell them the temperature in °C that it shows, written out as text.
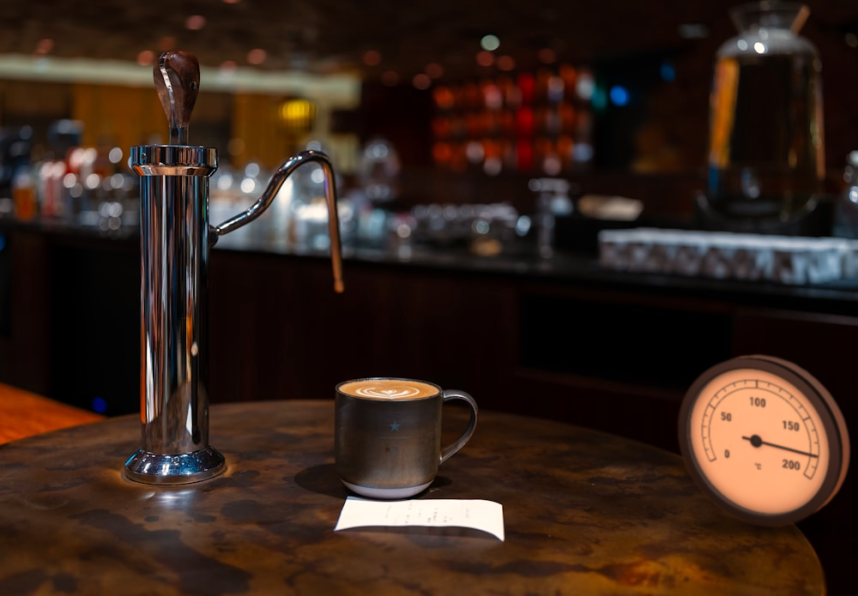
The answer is 180 °C
